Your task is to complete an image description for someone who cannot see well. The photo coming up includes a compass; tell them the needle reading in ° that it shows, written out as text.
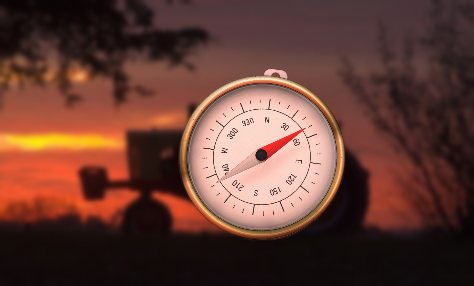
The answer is 50 °
